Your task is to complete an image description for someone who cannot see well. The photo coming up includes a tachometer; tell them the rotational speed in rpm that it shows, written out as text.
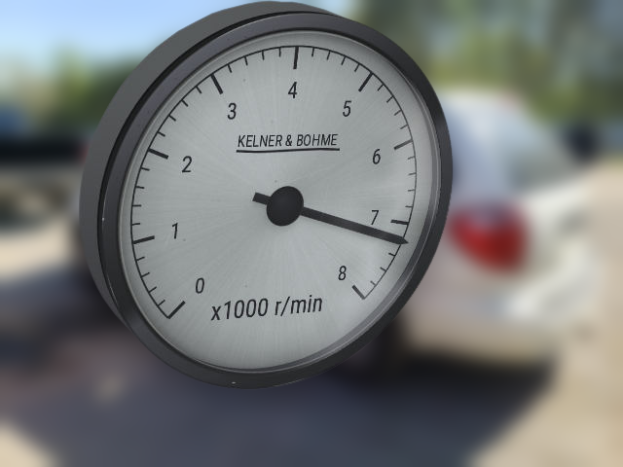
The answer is 7200 rpm
